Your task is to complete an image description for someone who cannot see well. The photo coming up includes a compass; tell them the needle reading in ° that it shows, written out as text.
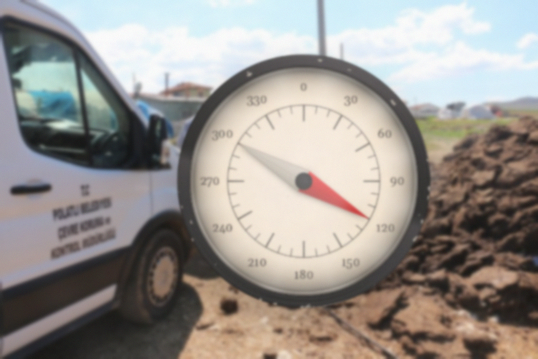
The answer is 120 °
